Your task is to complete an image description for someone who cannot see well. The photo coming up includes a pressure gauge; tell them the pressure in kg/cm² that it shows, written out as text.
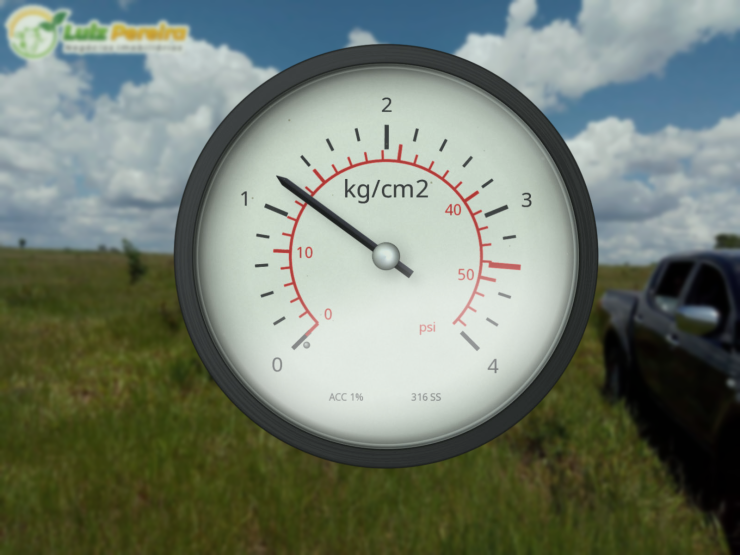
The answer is 1.2 kg/cm²
